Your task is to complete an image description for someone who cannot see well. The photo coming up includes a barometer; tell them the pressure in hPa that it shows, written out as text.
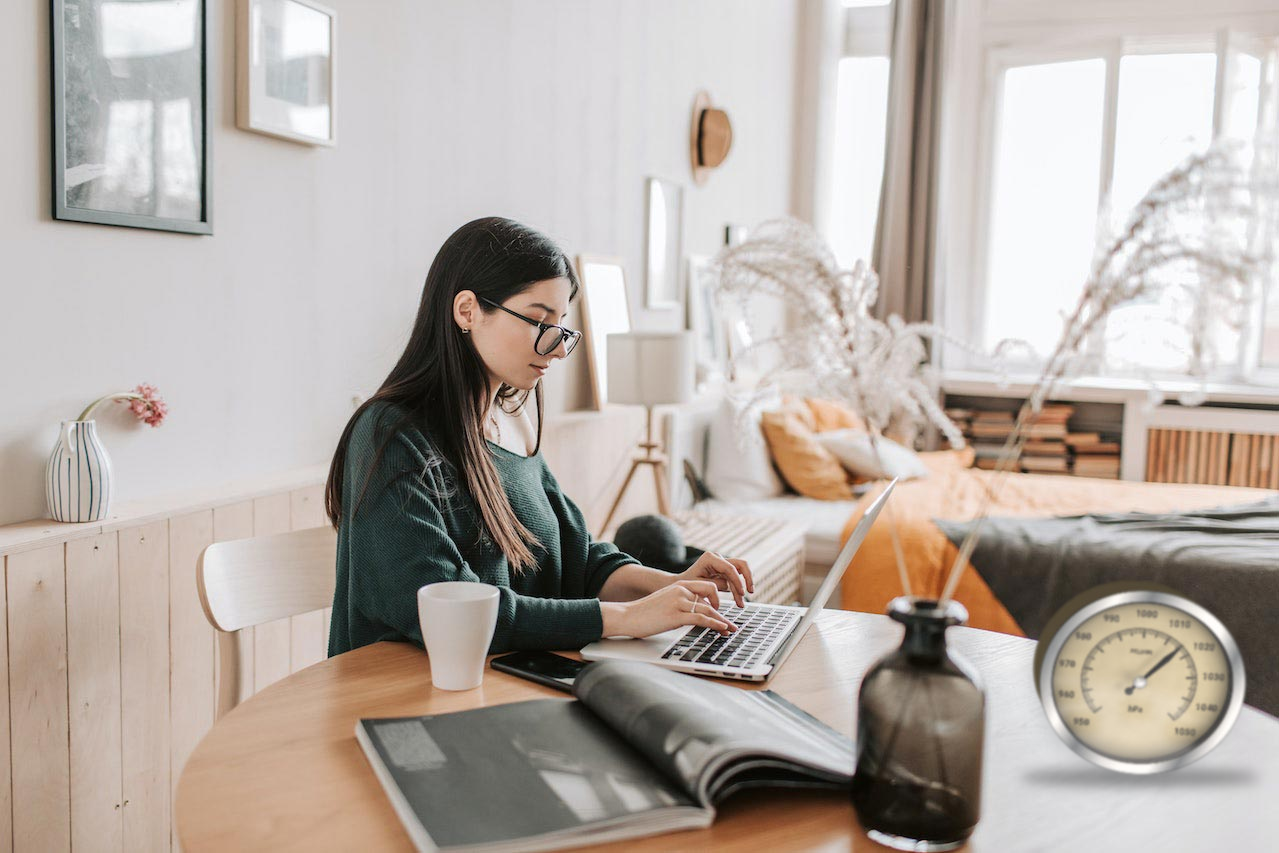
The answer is 1015 hPa
